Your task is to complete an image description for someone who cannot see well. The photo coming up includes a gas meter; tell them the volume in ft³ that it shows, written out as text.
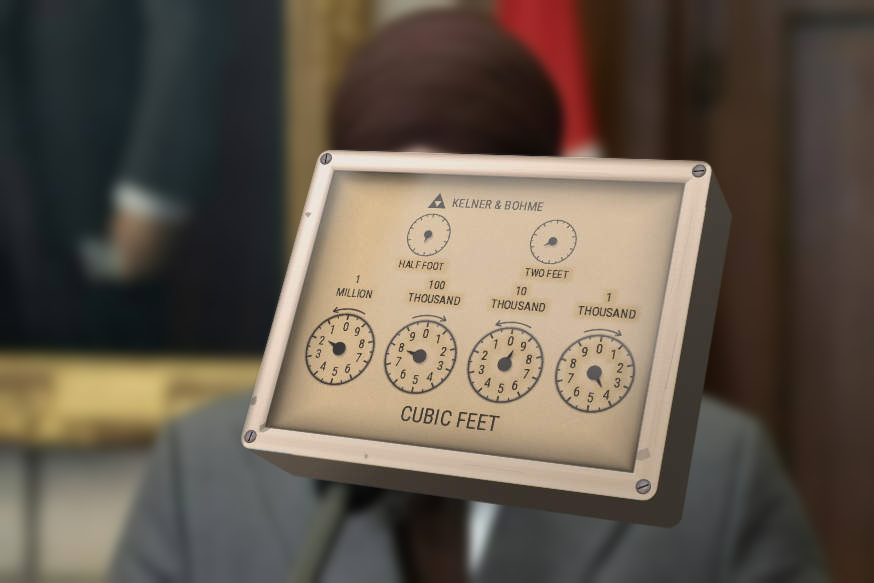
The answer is 179400 ft³
